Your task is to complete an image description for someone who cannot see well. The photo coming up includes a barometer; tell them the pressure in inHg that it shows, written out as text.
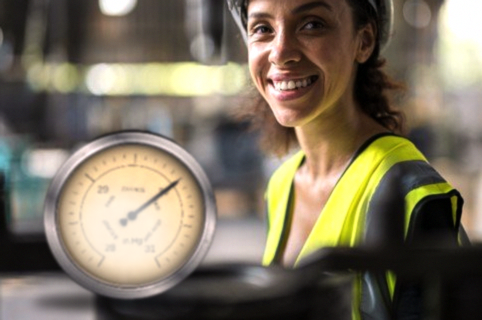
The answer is 30 inHg
